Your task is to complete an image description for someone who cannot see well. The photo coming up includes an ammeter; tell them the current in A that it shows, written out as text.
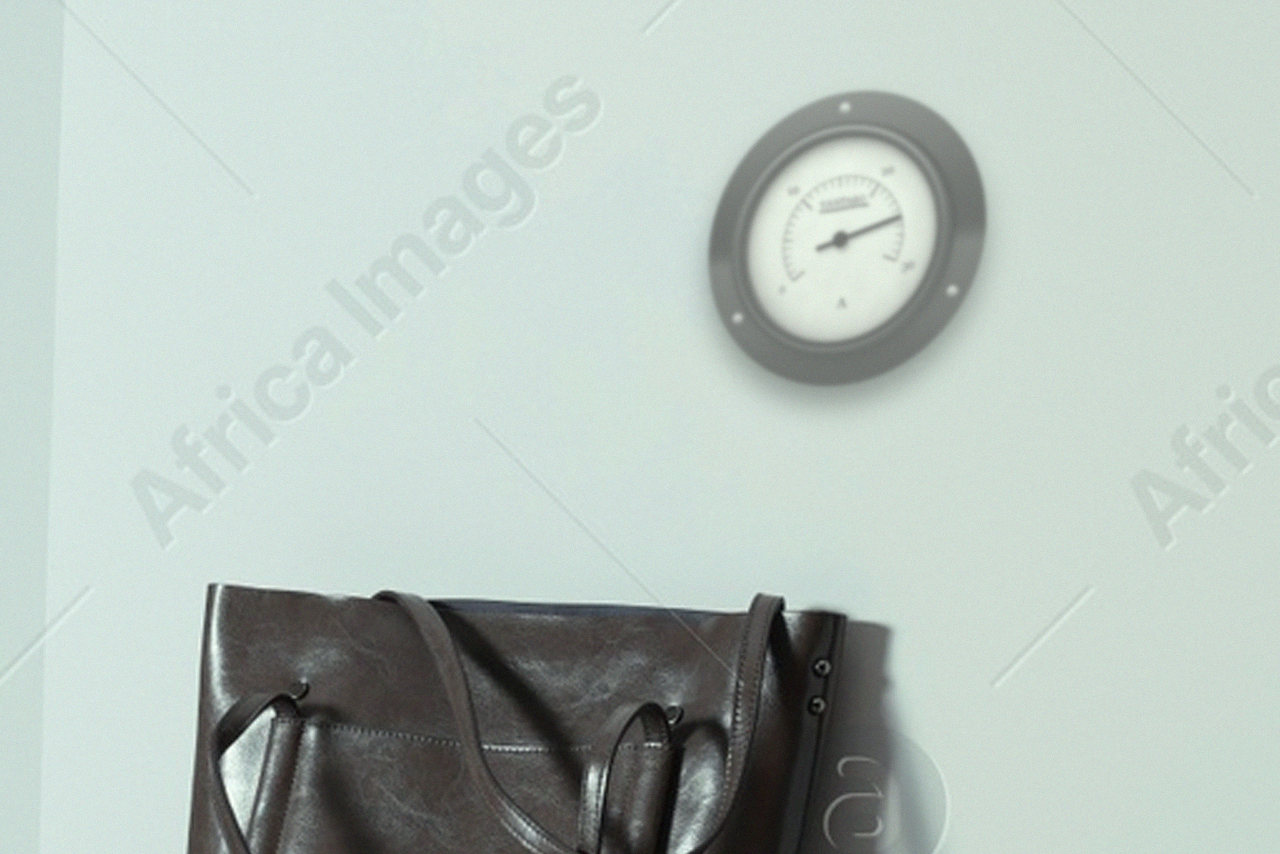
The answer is 25 A
